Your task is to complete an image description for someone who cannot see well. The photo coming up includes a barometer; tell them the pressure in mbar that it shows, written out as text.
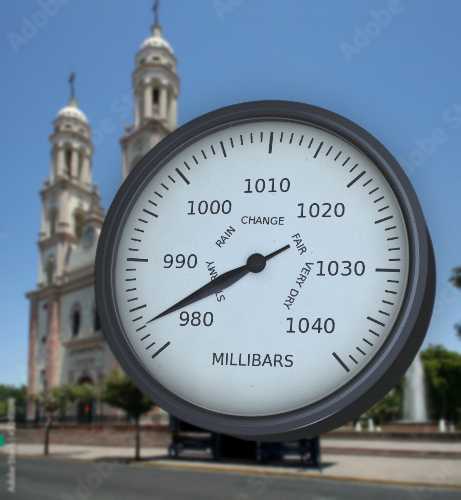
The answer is 983 mbar
